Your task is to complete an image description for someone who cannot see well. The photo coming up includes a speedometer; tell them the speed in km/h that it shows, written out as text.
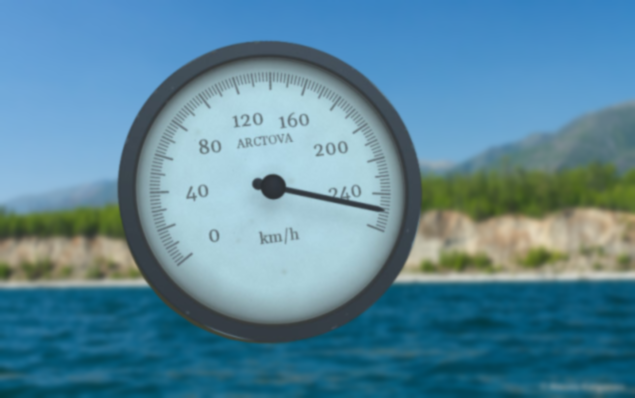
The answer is 250 km/h
